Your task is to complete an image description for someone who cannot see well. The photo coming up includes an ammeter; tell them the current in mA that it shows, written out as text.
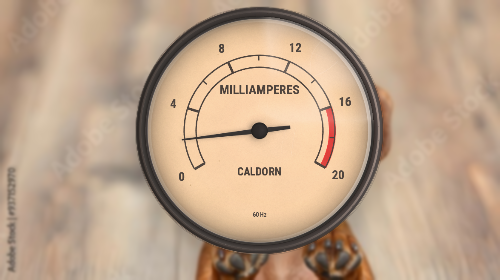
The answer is 2 mA
